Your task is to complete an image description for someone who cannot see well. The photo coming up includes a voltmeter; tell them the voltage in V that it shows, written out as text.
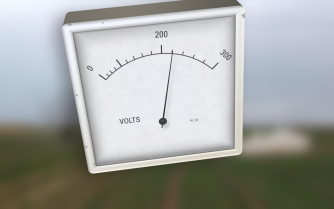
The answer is 220 V
